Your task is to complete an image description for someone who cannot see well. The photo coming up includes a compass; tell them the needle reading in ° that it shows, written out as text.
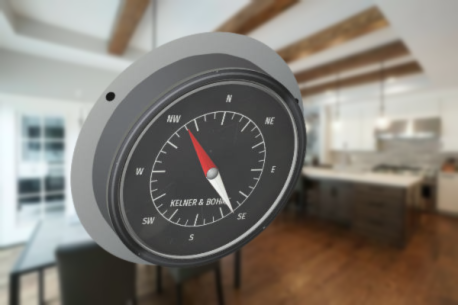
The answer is 320 °
